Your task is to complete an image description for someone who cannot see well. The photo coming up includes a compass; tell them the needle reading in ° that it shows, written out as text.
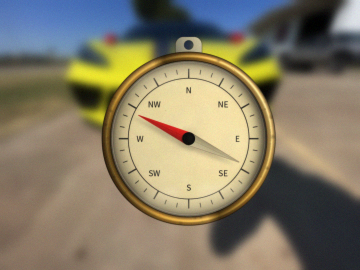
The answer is 295 °
